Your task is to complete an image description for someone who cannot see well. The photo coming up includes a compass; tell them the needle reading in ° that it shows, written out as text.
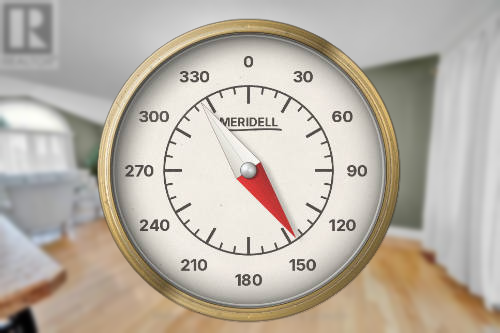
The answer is 145 °
